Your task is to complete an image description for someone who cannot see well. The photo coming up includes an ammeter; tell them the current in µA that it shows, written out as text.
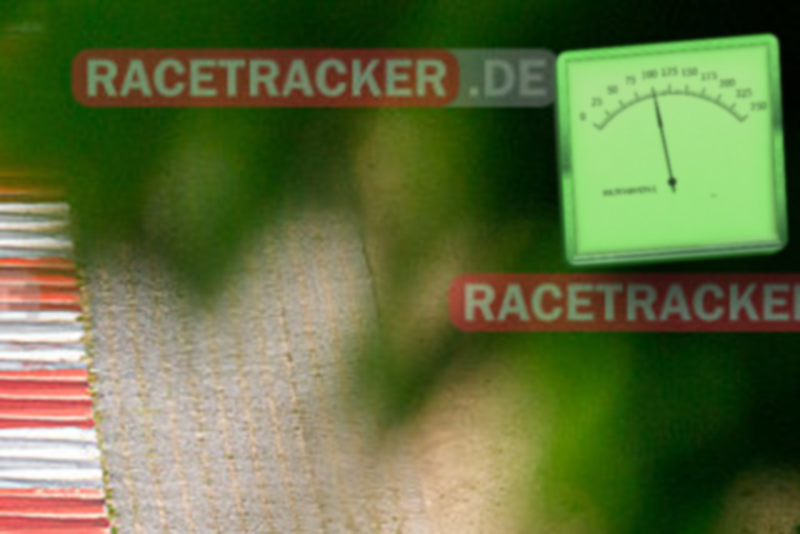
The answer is 100 µA
